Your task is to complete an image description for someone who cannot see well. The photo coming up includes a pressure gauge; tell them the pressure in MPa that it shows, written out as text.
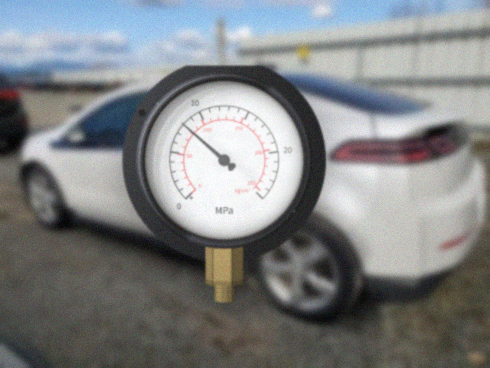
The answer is 8 MPa
